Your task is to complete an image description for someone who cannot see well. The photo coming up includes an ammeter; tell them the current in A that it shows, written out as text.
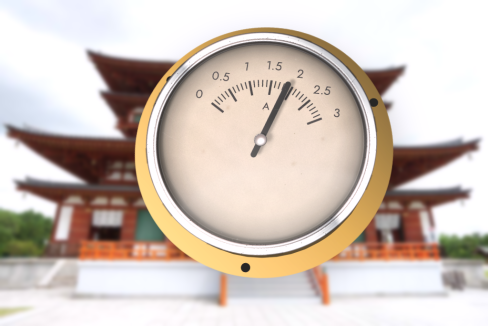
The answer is 1.9 A
